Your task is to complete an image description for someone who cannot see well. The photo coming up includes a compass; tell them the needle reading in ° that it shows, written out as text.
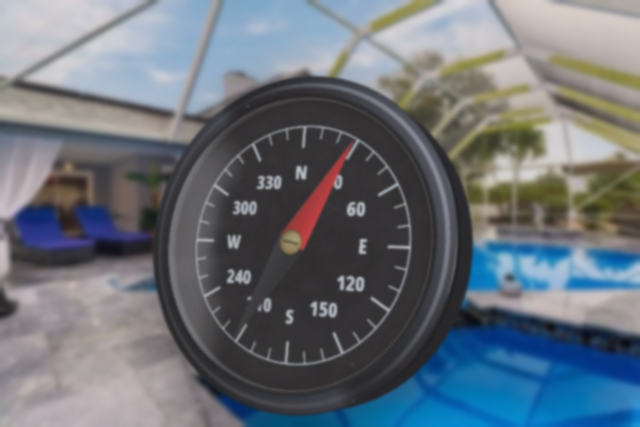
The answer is 30 °
